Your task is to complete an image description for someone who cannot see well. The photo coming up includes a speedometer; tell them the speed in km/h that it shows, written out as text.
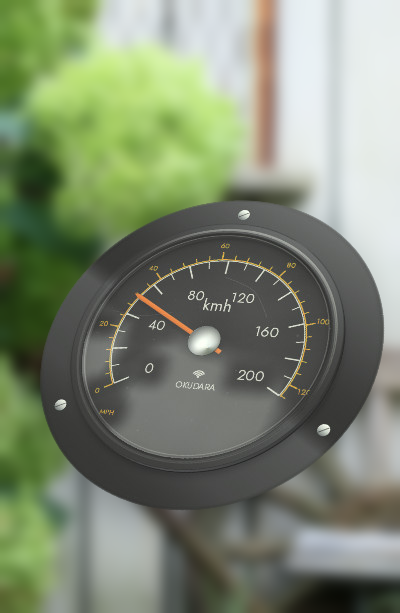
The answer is 50 km/h
